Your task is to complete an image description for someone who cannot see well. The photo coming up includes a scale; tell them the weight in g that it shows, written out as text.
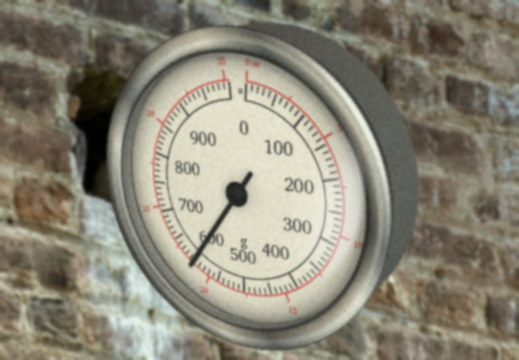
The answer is 600 g
